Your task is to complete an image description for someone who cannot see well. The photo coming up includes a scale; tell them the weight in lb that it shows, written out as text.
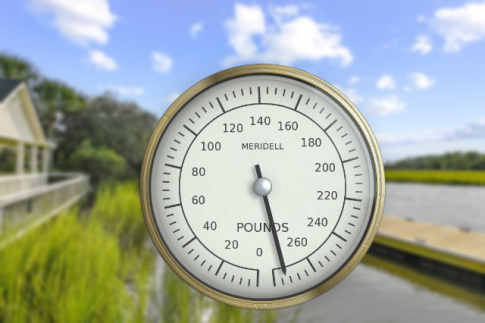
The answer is 274 lb
